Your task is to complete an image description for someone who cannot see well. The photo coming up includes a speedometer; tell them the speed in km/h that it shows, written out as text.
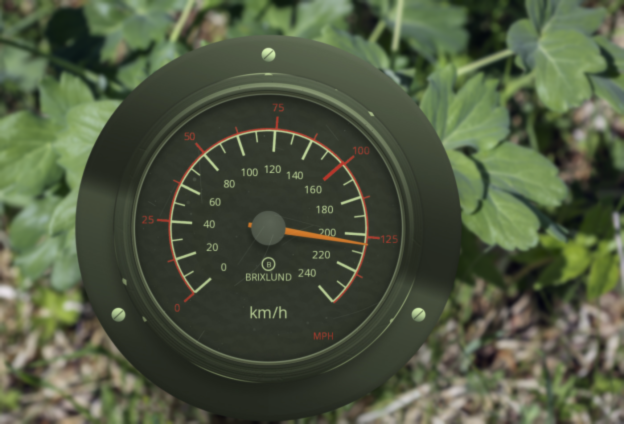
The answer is 205 km/h
